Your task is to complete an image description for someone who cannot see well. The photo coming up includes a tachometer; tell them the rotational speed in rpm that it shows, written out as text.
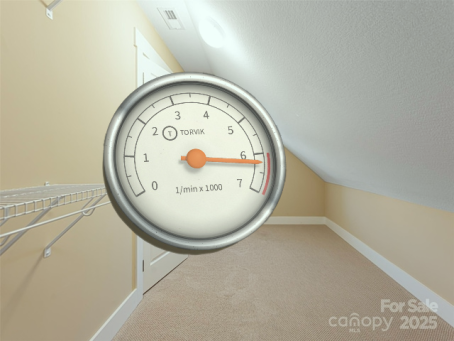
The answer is 6250 rpm
